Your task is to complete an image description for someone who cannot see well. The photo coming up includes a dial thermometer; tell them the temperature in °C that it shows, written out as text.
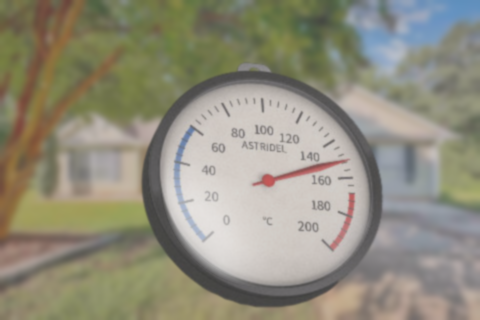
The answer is 152 °C
